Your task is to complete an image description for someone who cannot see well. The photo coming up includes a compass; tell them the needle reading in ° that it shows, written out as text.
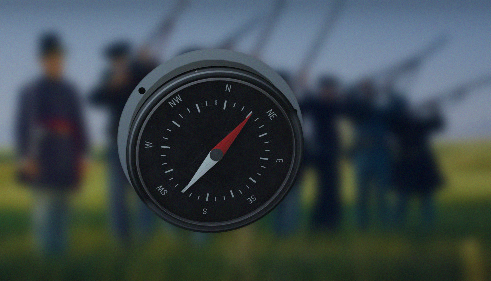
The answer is 30 °
